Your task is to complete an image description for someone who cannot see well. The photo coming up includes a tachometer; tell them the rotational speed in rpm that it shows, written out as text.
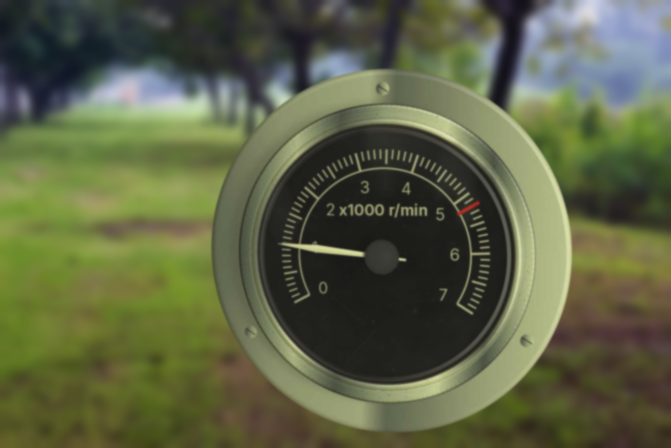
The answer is 1000 rpm
